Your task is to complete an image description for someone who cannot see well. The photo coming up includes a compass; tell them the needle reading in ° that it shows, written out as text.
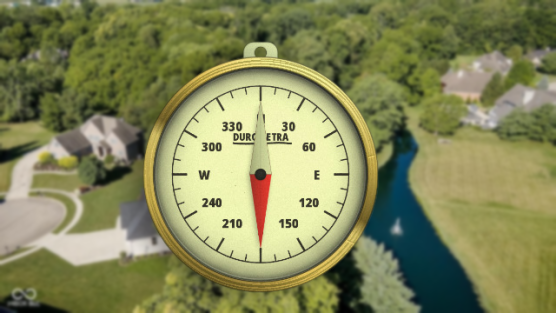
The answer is 180 °
